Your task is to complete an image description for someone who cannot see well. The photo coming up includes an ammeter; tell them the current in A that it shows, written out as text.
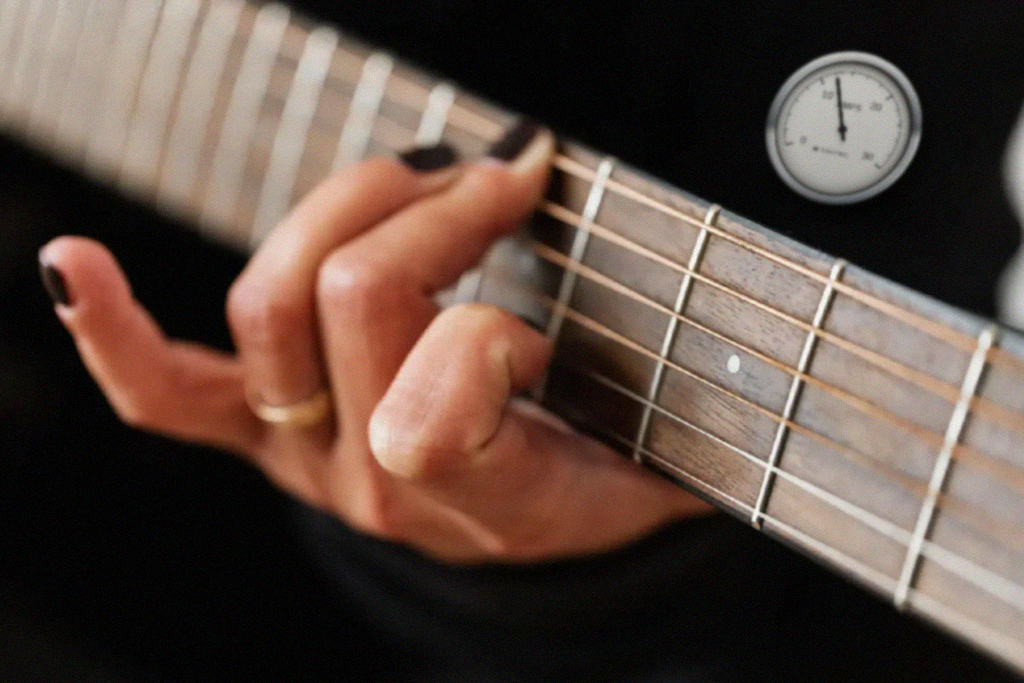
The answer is 12 A
